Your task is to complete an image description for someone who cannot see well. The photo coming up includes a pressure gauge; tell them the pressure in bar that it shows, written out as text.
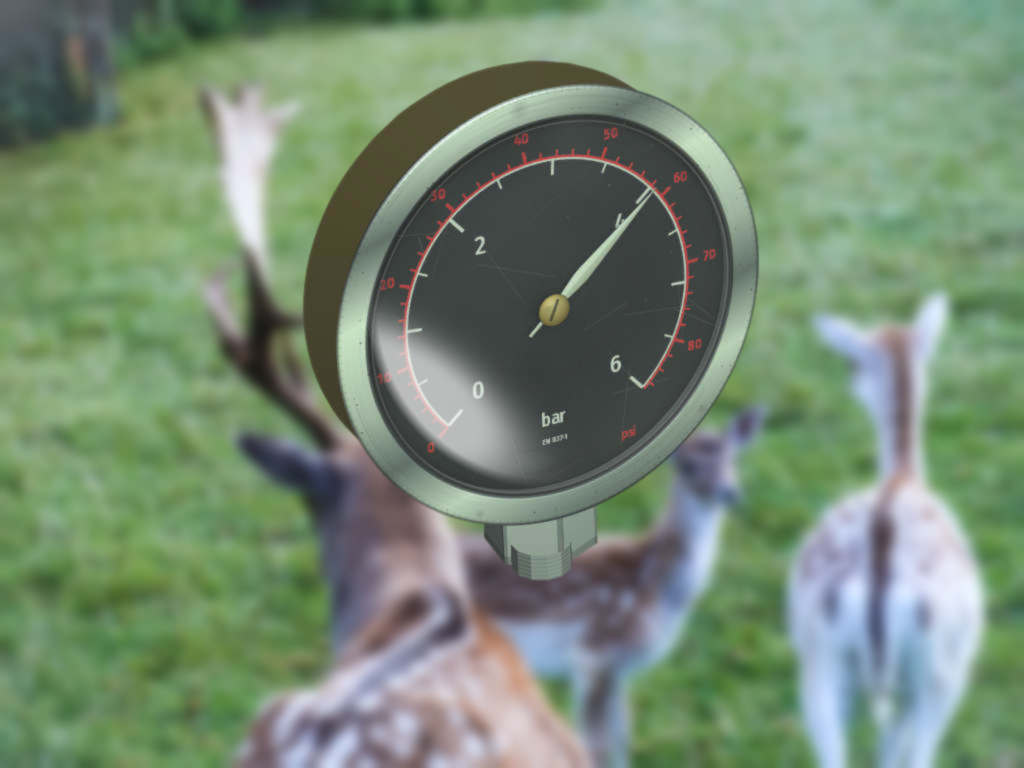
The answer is 4 bar
